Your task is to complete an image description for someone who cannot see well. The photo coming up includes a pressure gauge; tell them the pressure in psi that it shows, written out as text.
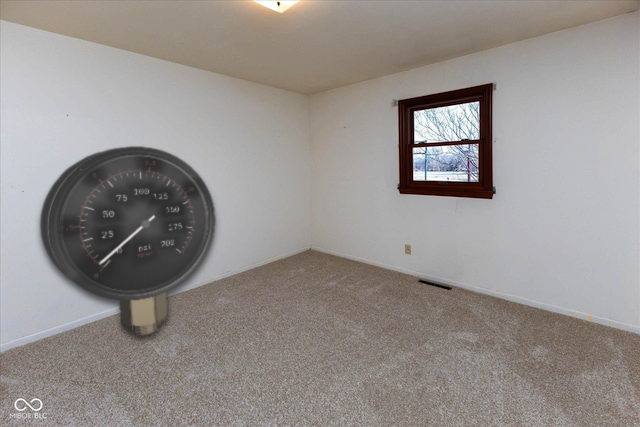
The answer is 5 psi
